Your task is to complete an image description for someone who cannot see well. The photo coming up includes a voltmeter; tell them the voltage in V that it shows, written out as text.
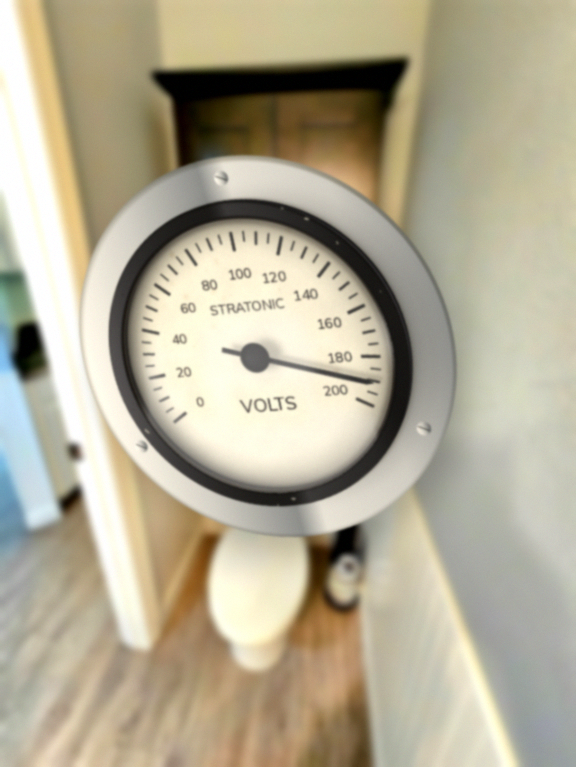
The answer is 190 V
